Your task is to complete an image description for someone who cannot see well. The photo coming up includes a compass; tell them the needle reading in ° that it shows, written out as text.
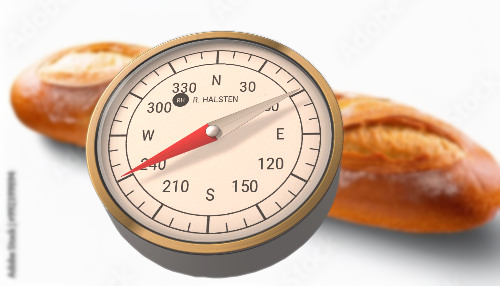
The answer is 240 °
